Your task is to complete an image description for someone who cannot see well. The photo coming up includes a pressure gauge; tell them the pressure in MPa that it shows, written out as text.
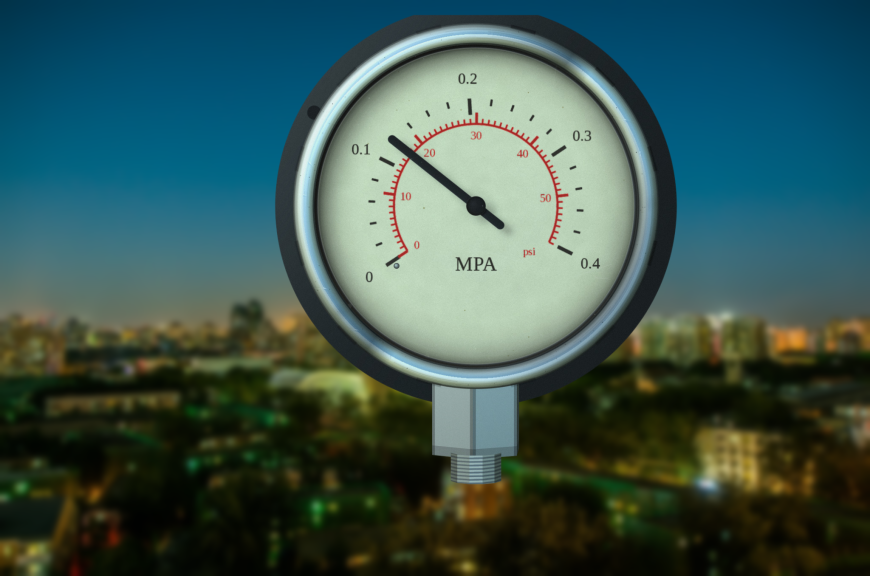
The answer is 0.12 MPa
